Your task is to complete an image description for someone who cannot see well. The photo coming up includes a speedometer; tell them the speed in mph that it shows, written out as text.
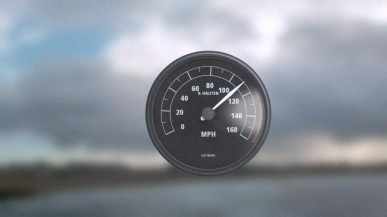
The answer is 110 mph
